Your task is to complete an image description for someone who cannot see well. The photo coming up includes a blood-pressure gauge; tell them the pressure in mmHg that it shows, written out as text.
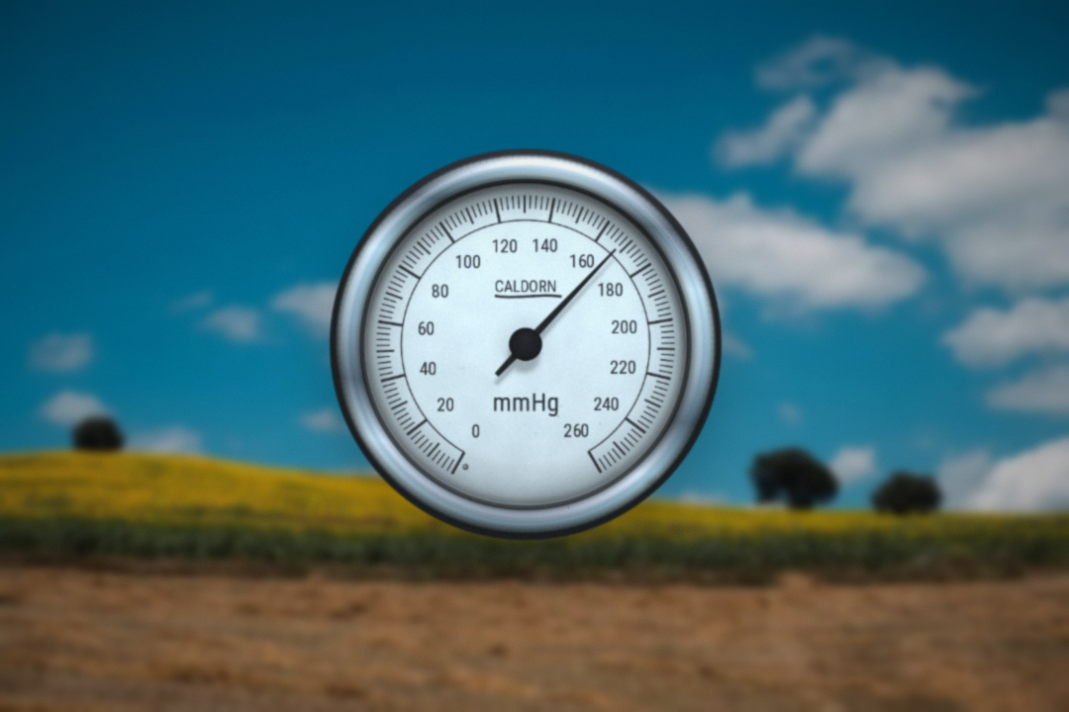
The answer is 168 mmHg
